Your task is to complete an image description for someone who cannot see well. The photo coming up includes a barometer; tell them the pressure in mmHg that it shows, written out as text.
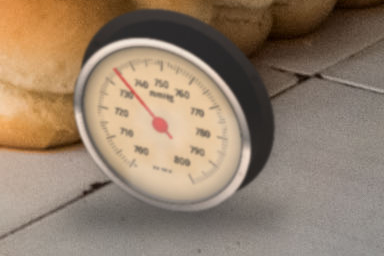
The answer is 735 mmHg
